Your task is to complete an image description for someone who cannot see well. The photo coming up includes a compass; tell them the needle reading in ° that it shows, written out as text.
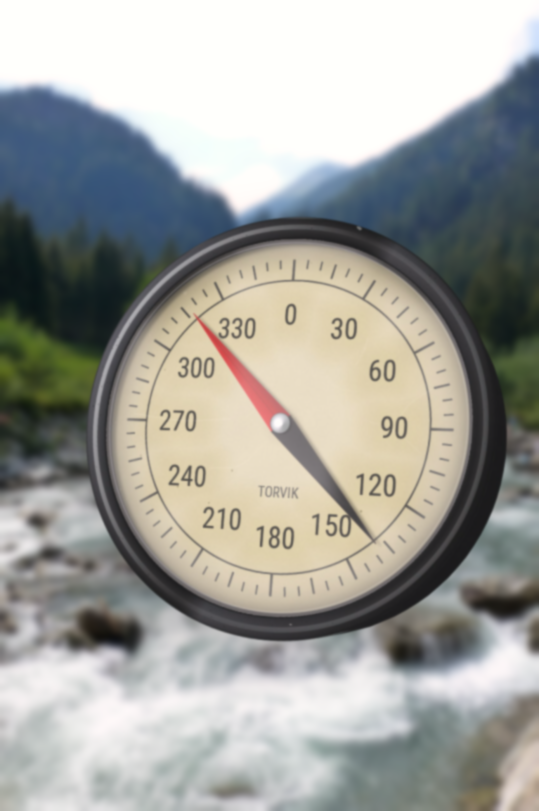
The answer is 317.5 °
